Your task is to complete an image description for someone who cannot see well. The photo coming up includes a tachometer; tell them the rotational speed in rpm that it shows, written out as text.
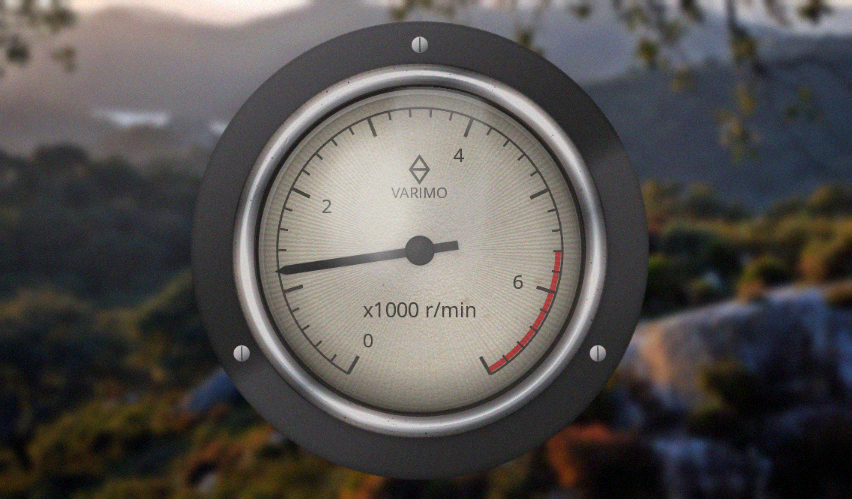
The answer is 1200 rpm
